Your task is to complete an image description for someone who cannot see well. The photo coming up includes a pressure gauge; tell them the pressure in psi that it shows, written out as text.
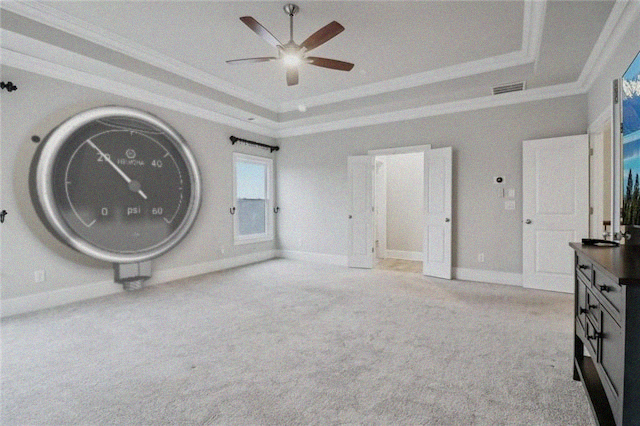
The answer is 20 psi
